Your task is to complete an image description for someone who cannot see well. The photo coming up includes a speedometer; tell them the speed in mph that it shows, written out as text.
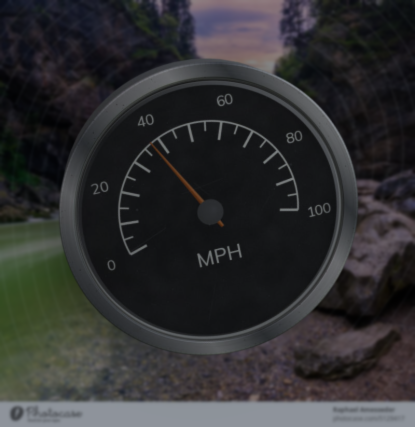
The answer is 37.5 mph
